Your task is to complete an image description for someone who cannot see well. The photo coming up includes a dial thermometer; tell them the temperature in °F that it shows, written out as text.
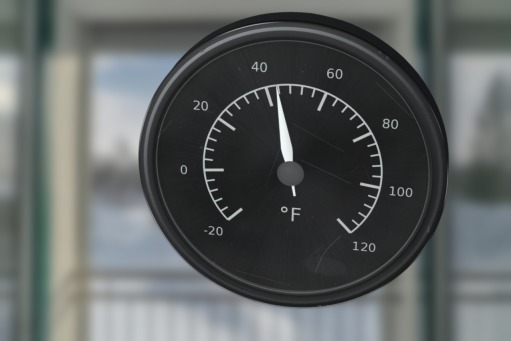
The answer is 44 °F
